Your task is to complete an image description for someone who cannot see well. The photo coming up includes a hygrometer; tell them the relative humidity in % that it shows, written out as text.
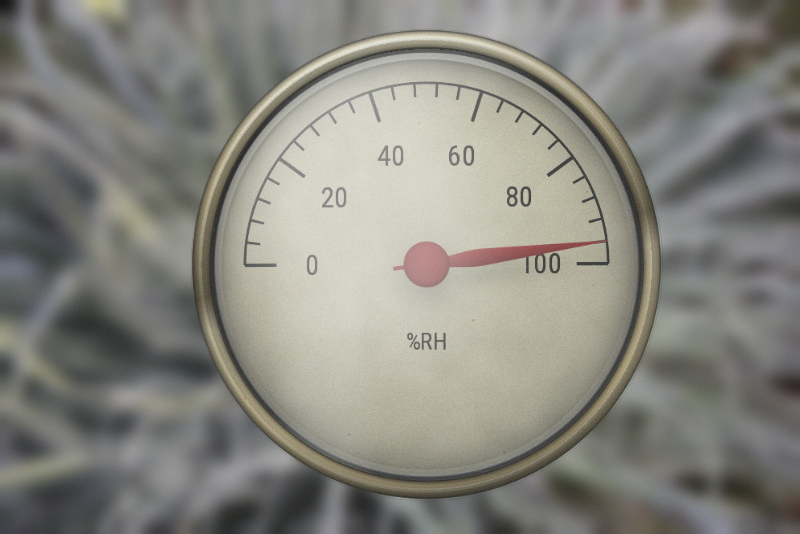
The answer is 96 %
